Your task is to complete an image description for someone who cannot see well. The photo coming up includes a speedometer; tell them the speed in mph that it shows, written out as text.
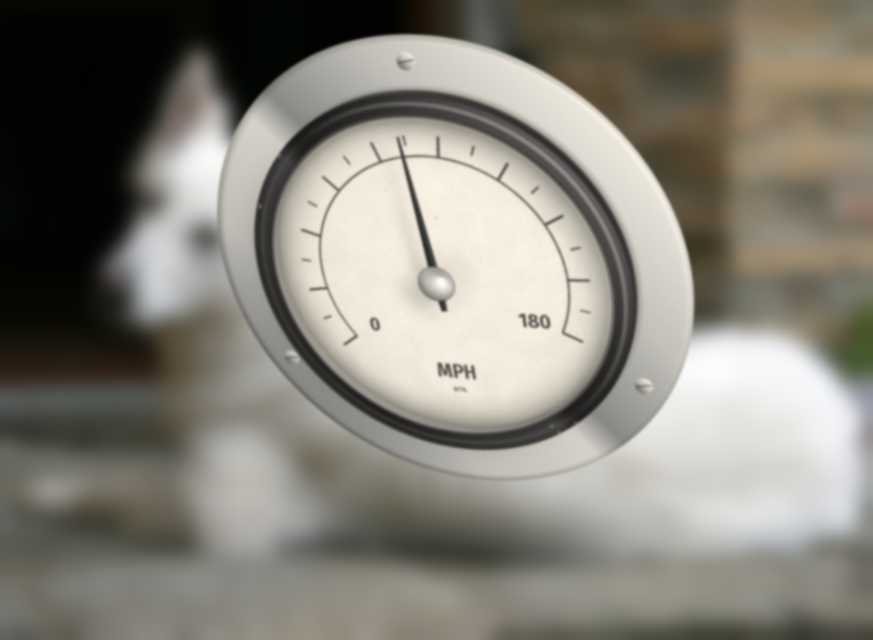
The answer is 90 mph
